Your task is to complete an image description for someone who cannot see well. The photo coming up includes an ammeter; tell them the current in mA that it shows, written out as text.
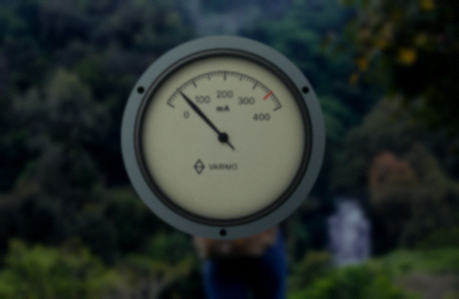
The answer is 50 mA
